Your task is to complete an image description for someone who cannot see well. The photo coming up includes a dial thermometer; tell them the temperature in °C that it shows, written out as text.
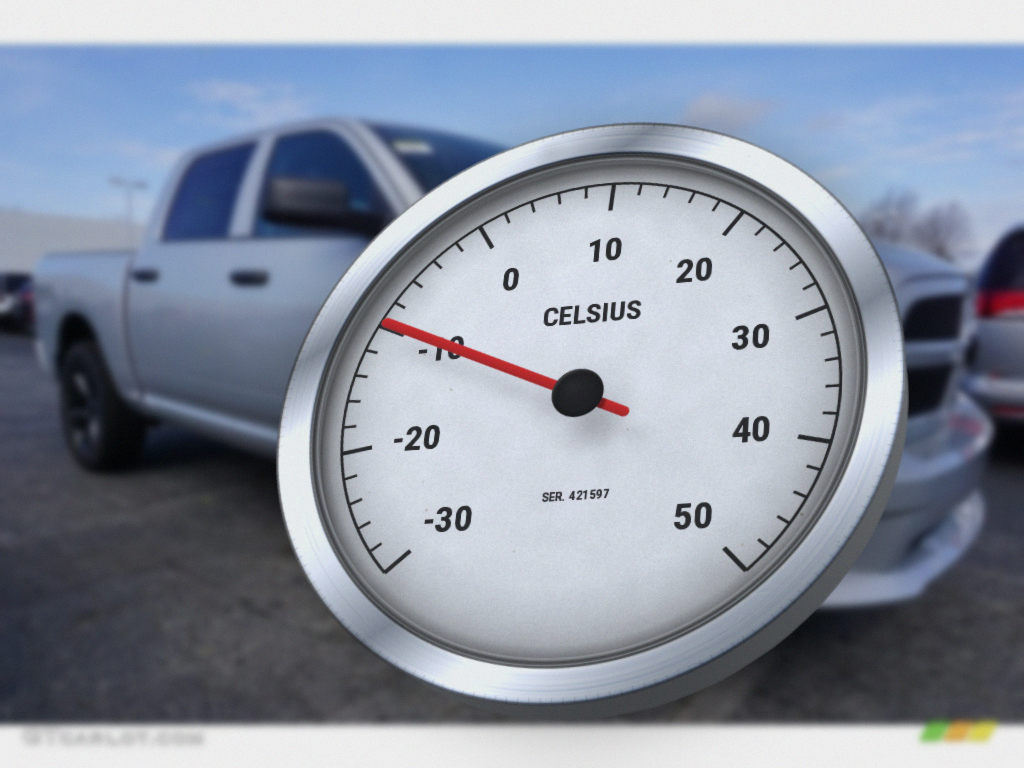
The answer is -10 °C
